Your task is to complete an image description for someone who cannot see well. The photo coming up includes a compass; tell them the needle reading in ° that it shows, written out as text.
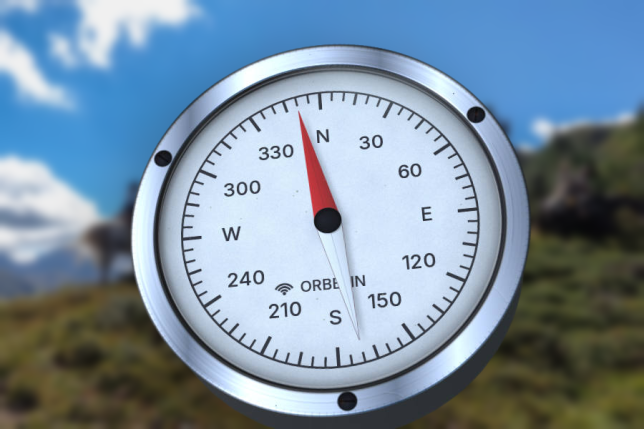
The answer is 350 °
